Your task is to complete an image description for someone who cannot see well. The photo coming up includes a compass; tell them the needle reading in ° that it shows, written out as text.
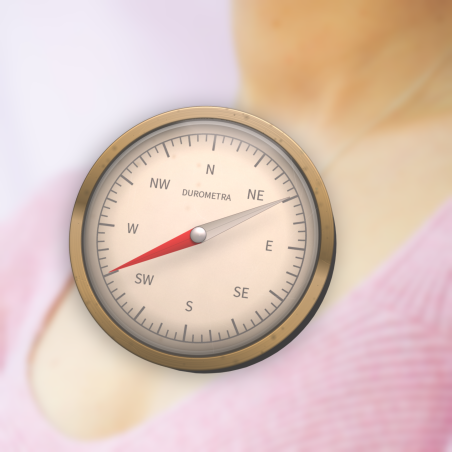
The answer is 240 °
